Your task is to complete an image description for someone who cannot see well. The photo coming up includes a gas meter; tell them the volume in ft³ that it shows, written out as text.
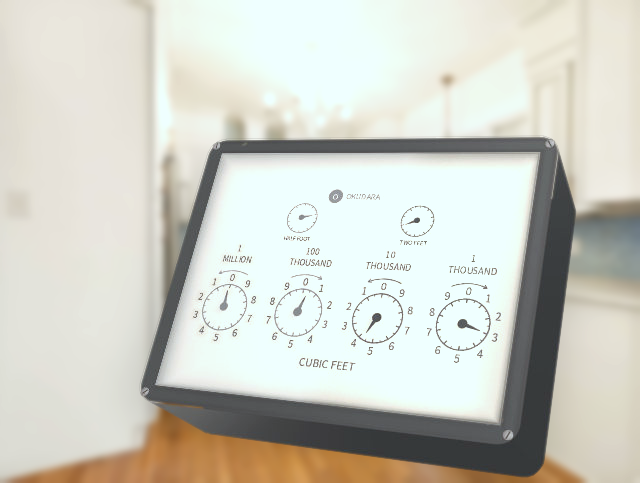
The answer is 4300 ft³
